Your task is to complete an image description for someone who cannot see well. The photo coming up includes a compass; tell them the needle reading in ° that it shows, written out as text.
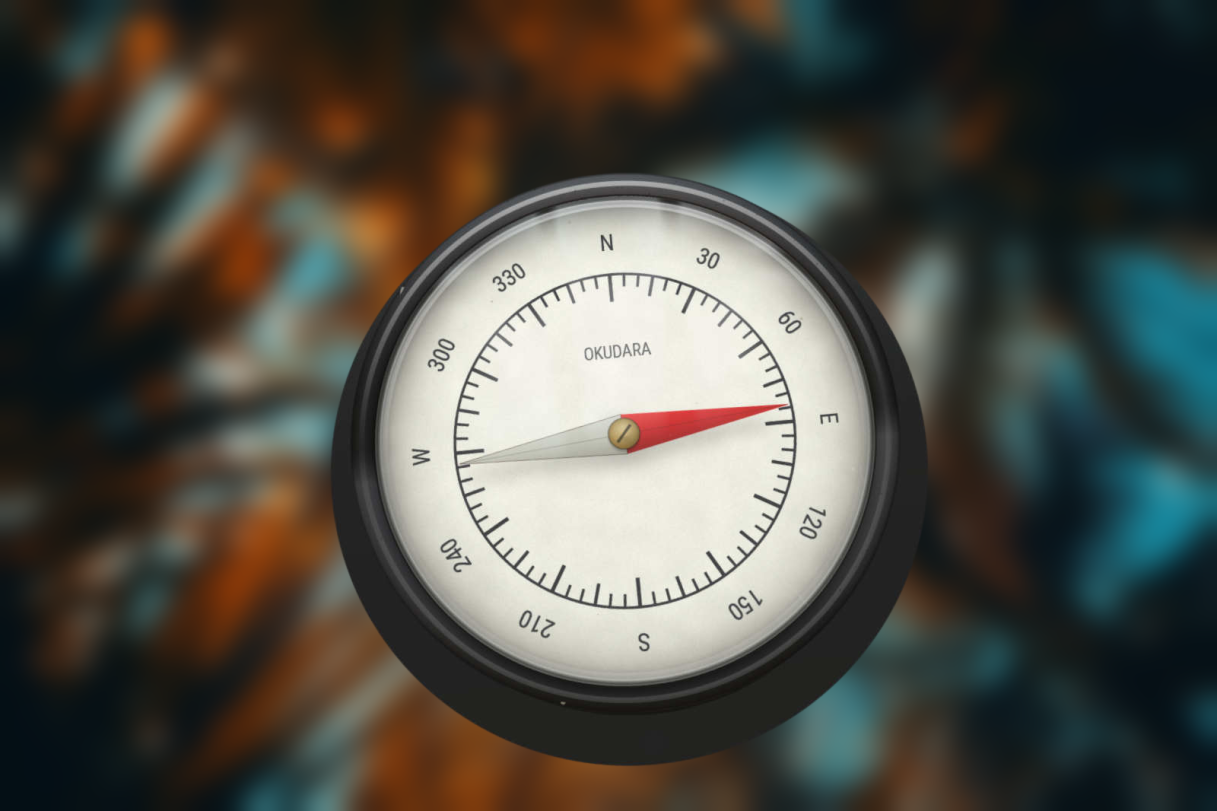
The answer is 85 °
